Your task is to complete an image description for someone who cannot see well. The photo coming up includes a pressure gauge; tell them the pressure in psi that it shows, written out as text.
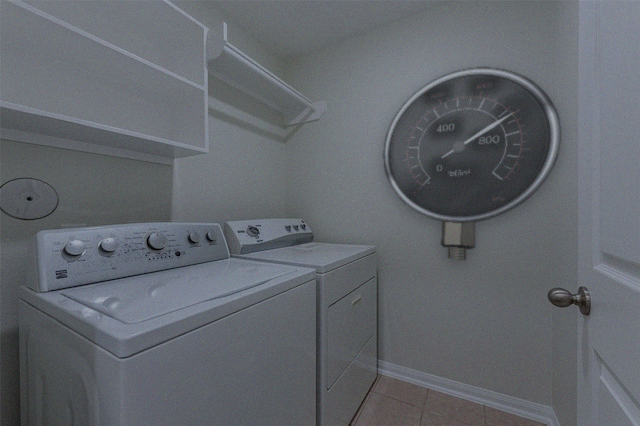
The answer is 725 psi
